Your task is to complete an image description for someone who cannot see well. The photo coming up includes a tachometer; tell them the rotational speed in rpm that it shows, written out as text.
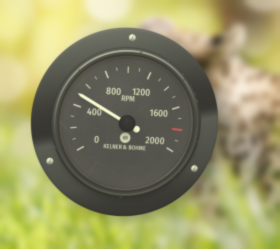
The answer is 500 rpm
